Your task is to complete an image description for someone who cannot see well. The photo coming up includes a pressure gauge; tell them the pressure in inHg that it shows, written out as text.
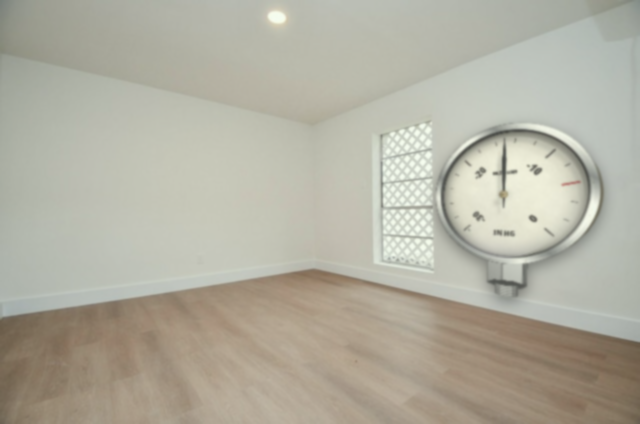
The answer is -15 inHg
